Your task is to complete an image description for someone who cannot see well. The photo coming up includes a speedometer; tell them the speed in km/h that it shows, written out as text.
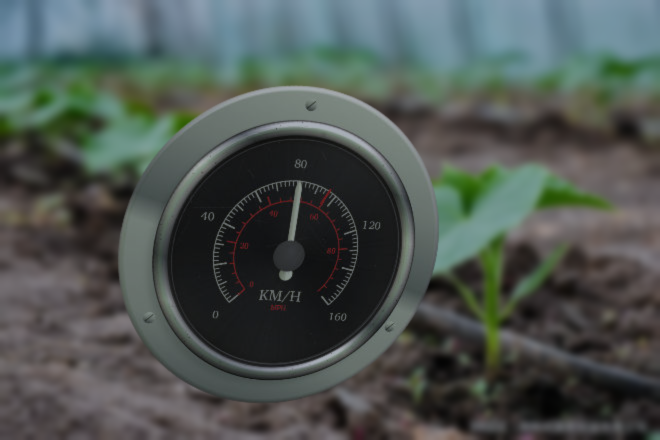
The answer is 80 km/h
